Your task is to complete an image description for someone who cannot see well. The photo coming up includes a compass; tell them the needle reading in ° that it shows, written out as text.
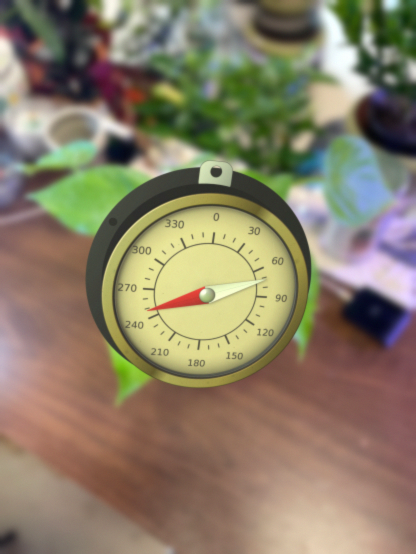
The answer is 250 °
